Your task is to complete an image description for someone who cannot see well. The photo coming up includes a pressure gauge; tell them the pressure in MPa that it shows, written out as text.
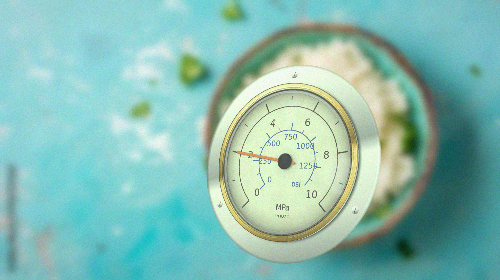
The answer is 2 MPa
